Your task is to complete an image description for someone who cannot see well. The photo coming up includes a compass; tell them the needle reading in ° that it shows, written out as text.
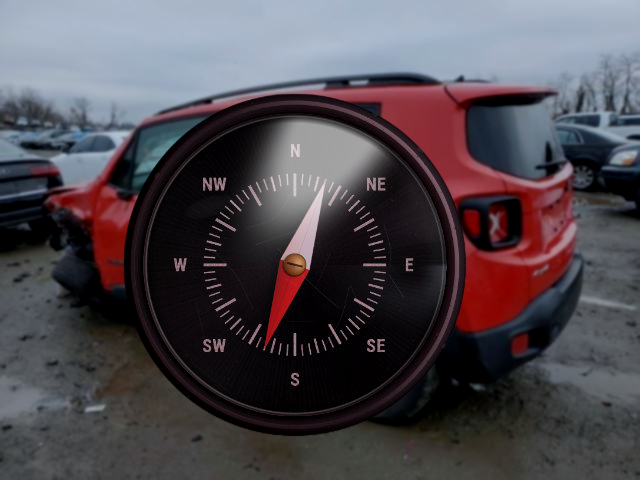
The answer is 200 °
